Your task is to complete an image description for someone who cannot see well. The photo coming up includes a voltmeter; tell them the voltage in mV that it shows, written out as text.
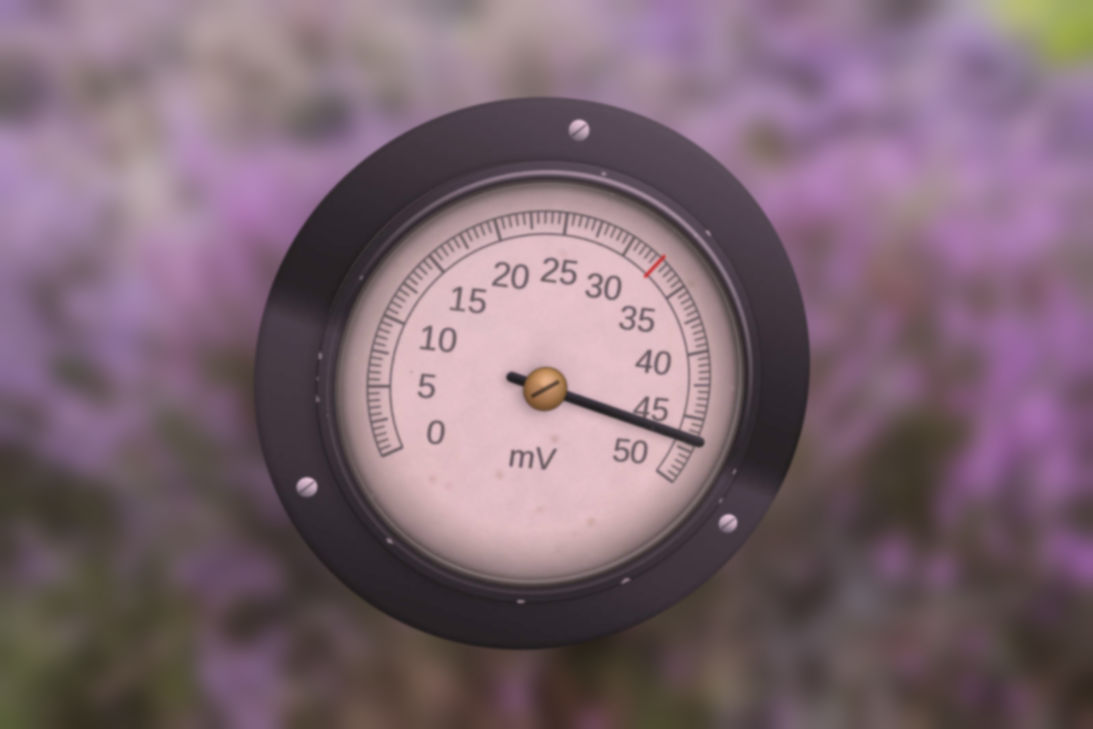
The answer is 46.5 mV
